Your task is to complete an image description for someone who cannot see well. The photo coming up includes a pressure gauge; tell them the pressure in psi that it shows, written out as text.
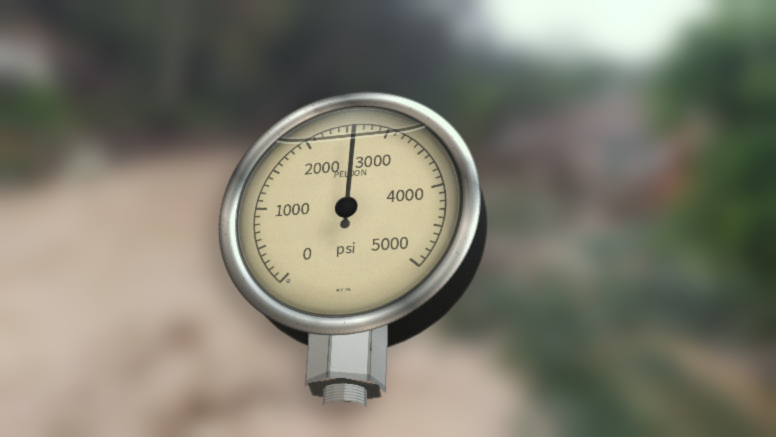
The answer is 2600 psi
